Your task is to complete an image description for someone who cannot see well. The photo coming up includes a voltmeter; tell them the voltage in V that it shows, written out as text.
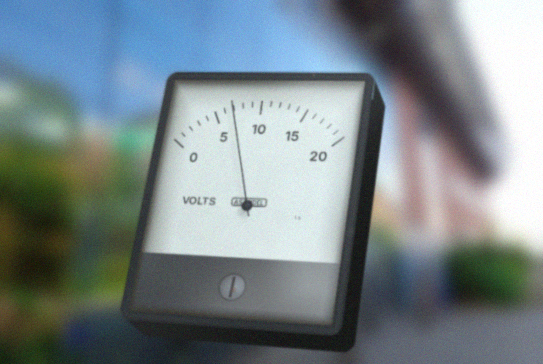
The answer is 7 V
